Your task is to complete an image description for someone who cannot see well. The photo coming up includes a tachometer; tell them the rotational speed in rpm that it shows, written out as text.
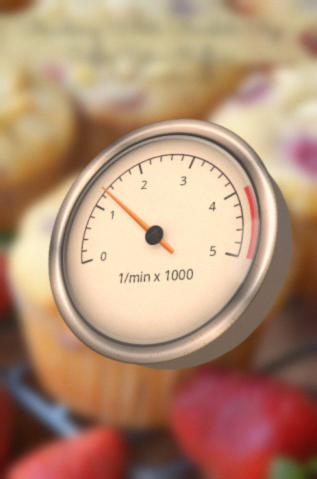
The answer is 1300 rpm
